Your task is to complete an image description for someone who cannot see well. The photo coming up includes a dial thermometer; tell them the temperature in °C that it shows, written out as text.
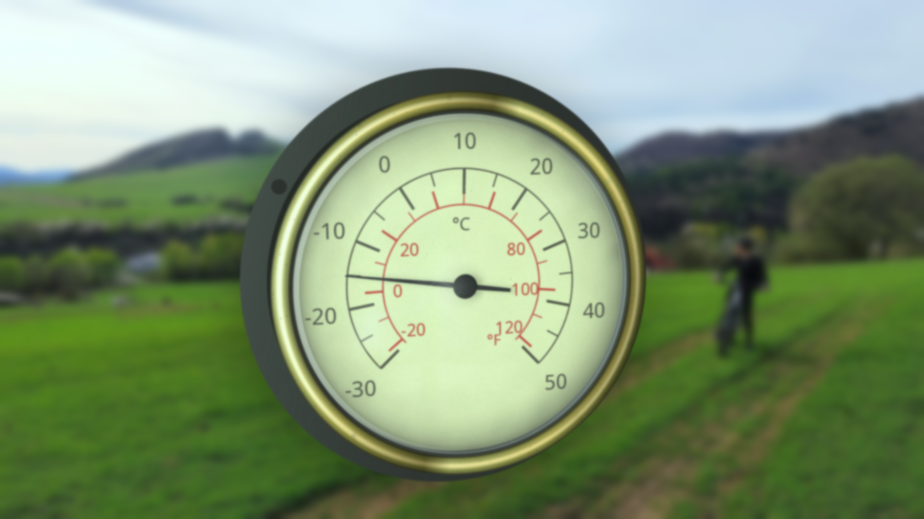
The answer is -15 °C
